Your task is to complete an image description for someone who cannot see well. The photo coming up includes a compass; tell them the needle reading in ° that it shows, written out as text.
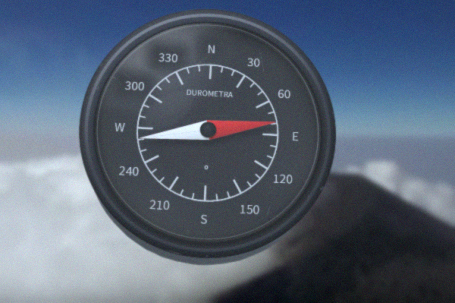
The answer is 80 °
